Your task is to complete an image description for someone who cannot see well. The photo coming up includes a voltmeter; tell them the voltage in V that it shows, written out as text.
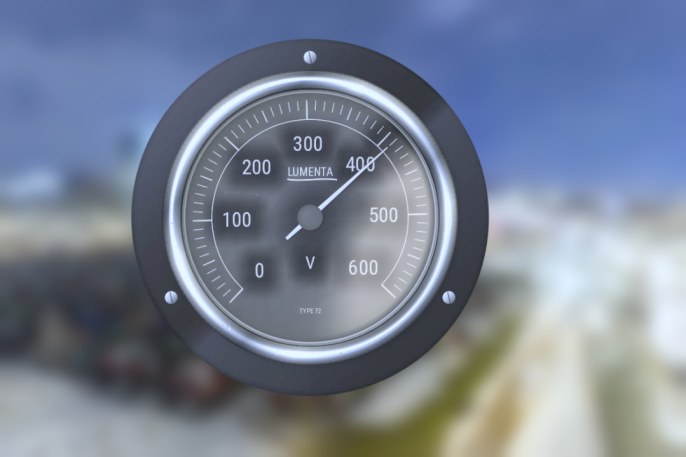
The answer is 410 V
